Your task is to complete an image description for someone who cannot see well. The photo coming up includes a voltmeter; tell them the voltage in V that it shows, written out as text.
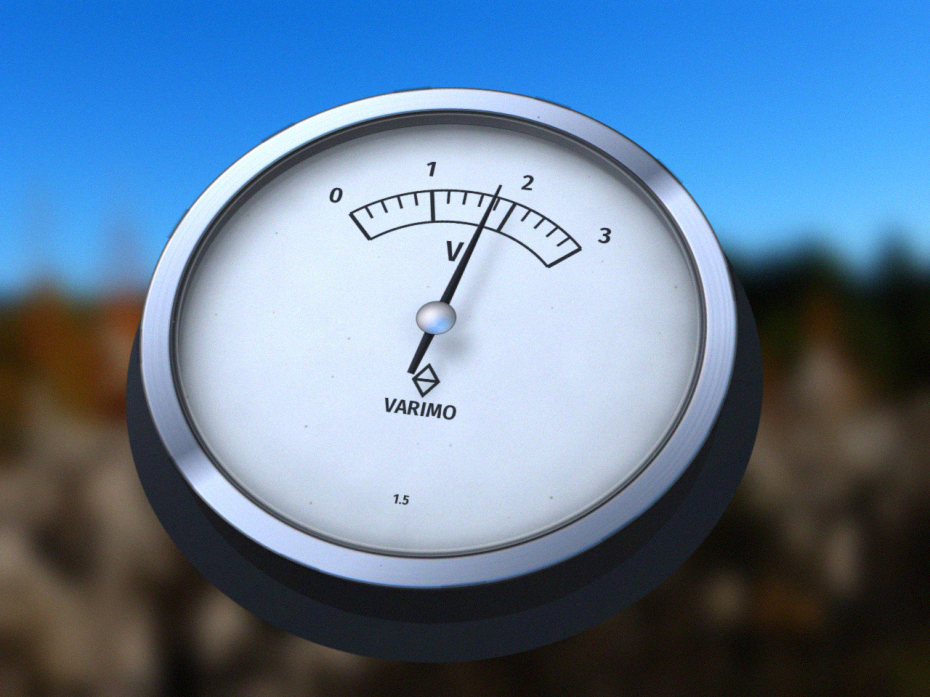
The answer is 1.8 V
